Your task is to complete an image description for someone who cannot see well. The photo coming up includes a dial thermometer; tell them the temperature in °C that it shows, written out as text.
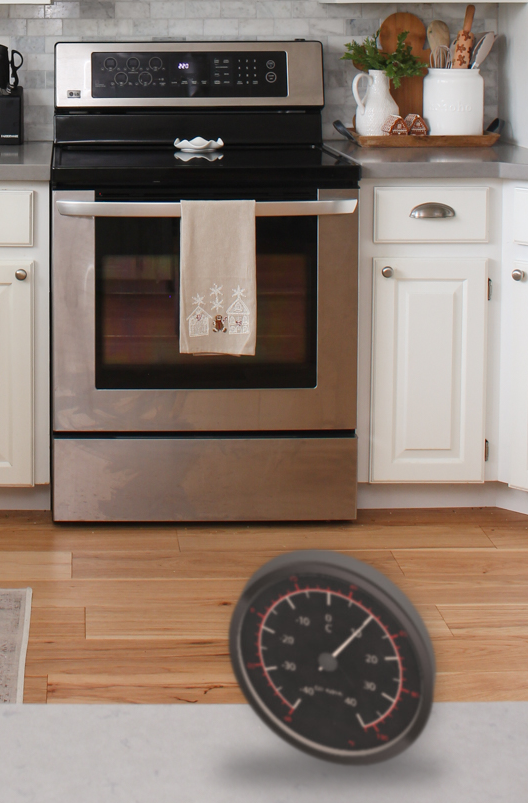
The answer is 10 °C
